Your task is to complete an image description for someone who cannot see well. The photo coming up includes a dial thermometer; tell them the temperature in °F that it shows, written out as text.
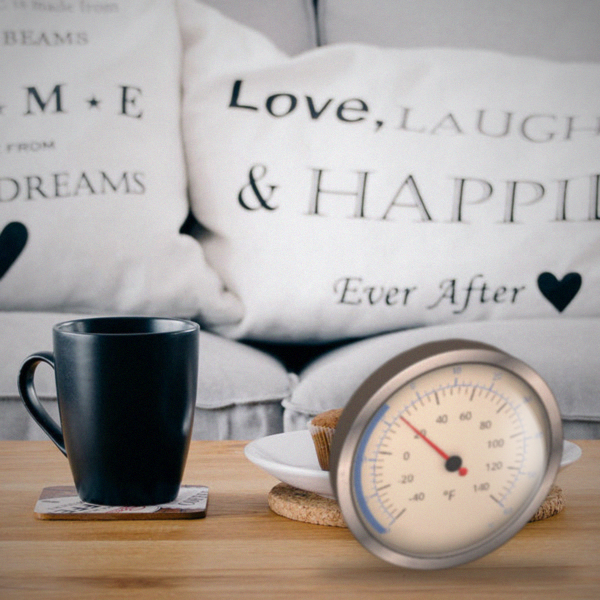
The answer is 20 °F
